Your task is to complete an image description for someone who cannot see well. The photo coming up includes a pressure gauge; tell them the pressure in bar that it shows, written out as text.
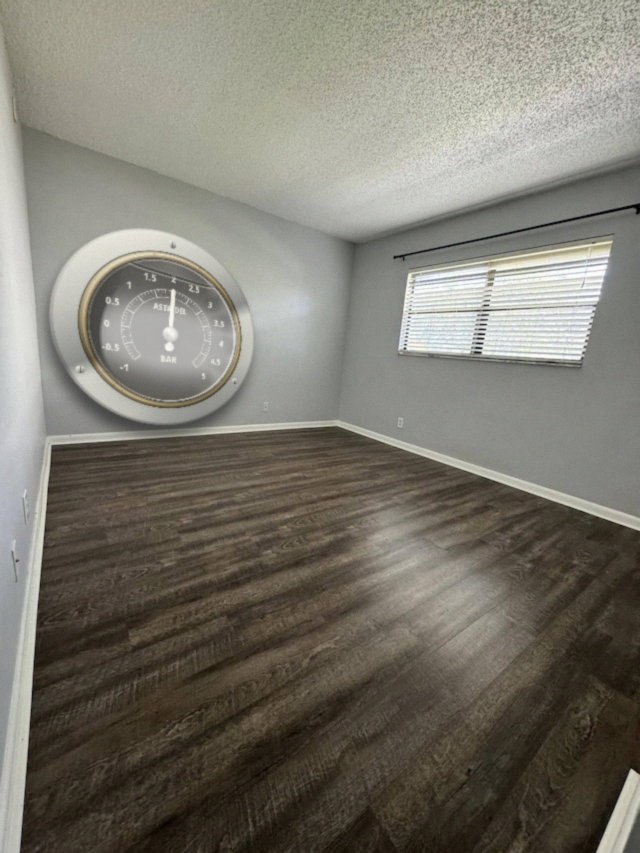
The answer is 2 bar
